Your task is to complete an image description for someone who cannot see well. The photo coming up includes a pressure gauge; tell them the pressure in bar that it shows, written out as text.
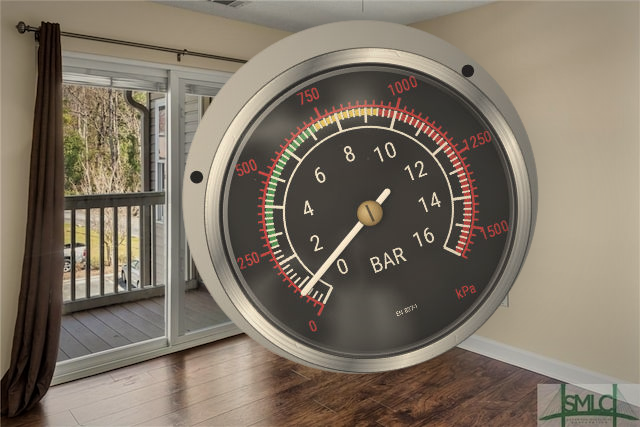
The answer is 0.8 bar
